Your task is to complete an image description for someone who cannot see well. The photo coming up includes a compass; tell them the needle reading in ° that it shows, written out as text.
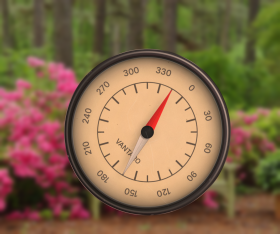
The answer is 345 °
